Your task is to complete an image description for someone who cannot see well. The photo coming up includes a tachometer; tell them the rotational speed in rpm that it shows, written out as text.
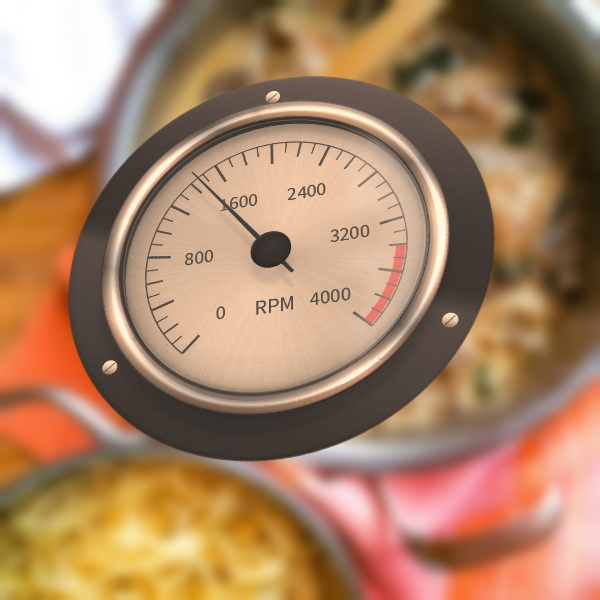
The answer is 1450 rpm
